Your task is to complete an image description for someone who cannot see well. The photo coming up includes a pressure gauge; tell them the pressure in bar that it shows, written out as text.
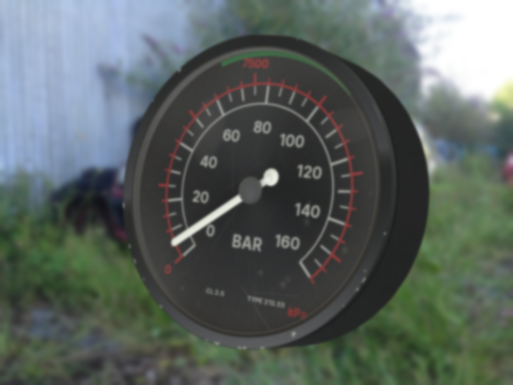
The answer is 5 bar
